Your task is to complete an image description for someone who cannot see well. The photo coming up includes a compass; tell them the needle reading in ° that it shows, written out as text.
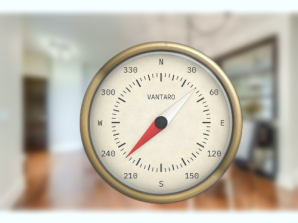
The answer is 225 °
